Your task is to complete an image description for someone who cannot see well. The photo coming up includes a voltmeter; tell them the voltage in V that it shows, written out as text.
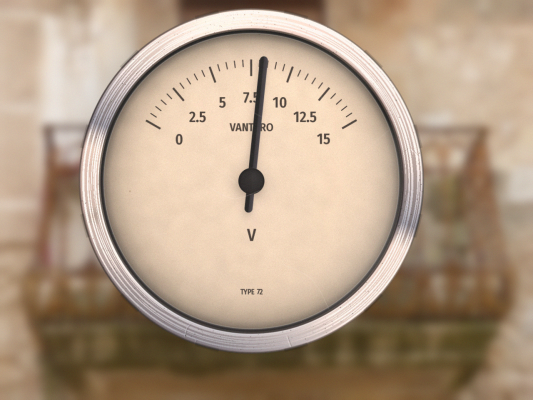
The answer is 8.25 V
